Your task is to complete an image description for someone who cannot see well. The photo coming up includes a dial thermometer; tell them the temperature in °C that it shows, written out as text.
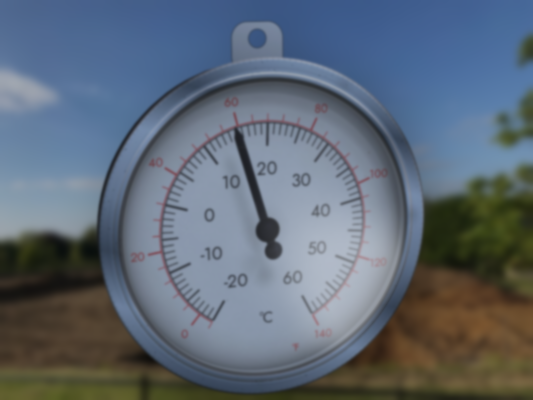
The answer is 15 °C
